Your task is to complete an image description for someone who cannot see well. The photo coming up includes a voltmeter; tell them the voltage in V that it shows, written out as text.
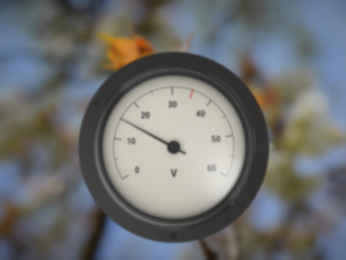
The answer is 15 V
